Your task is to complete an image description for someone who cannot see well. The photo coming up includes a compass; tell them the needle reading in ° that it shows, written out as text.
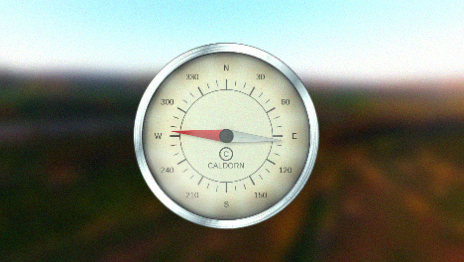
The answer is 275 °
